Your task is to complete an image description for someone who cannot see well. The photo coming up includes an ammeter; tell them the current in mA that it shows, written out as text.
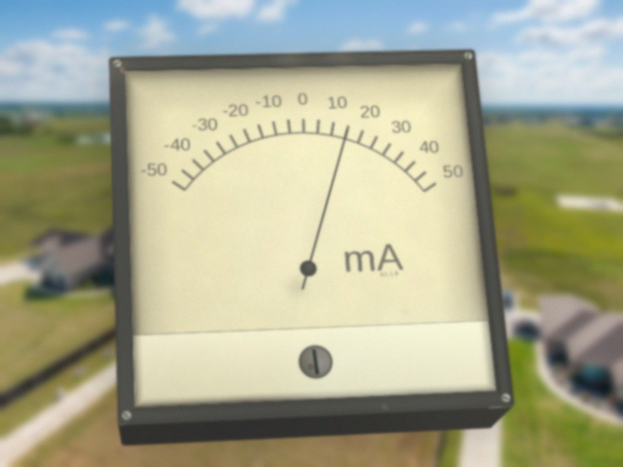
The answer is 15 mA
